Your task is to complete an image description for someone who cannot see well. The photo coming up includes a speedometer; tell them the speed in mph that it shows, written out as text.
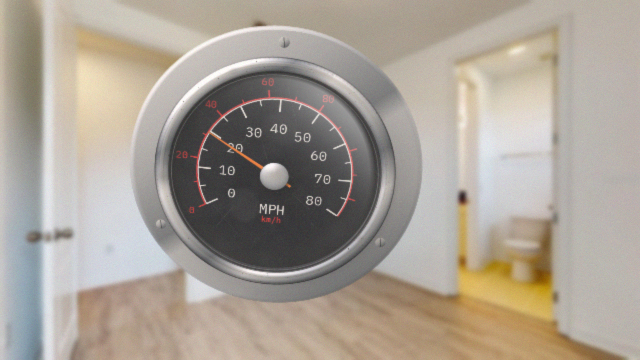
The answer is 20 mph
